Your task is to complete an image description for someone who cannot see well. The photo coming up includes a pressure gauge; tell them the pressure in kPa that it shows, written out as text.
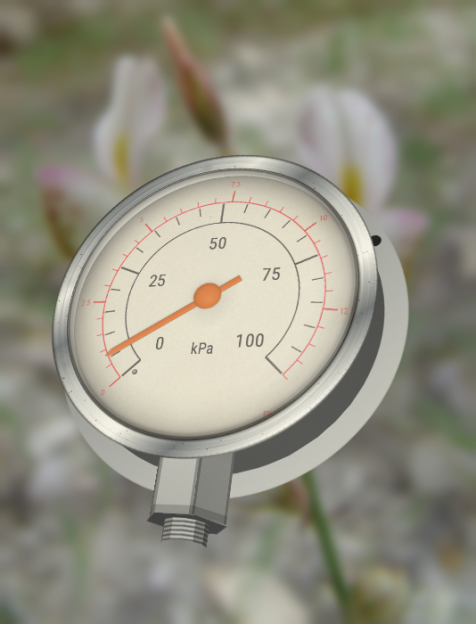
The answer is 5 kPa
